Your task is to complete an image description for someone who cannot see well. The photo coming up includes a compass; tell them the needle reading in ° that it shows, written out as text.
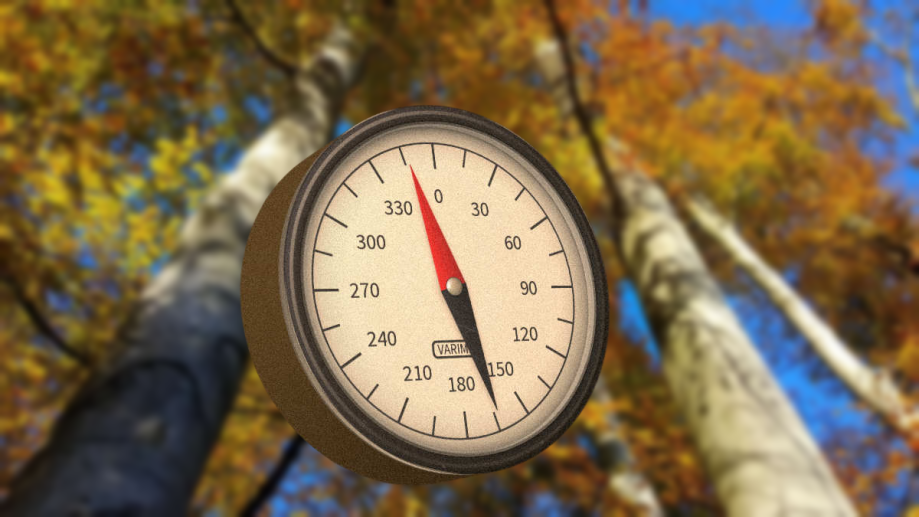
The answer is 345 °
